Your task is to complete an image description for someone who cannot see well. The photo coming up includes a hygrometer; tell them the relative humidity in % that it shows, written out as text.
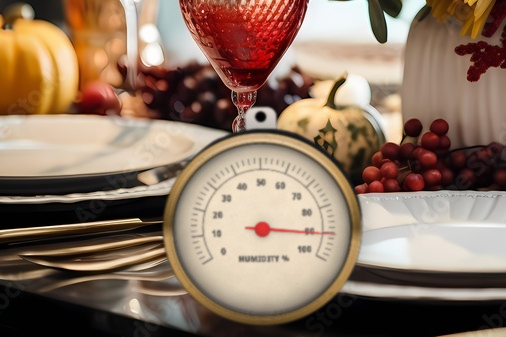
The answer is 90 %
